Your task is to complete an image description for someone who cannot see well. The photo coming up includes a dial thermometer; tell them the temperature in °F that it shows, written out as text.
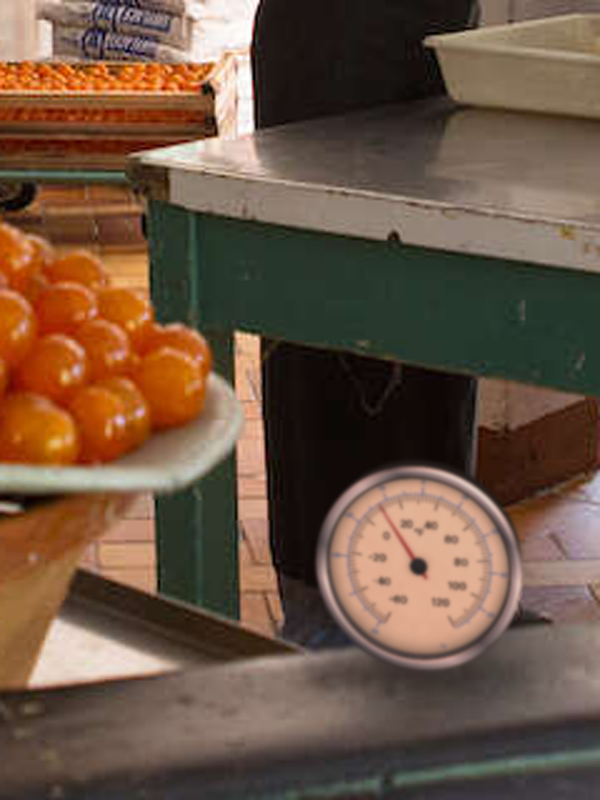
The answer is 10 °F
